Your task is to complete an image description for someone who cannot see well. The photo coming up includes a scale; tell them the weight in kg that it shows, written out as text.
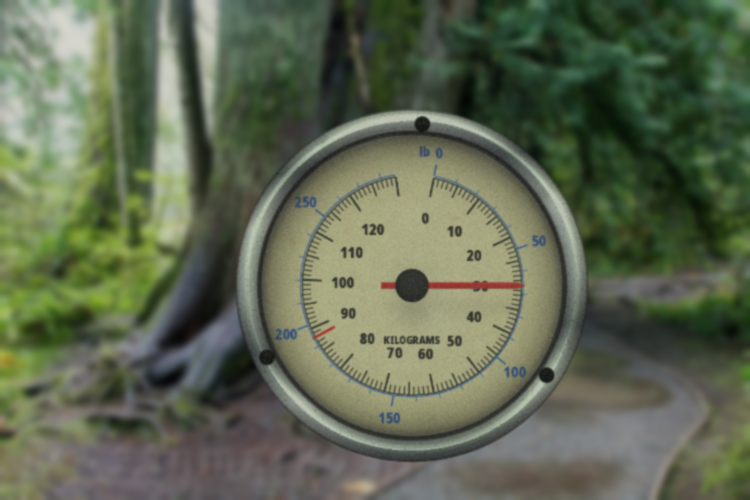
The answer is 30 kg
